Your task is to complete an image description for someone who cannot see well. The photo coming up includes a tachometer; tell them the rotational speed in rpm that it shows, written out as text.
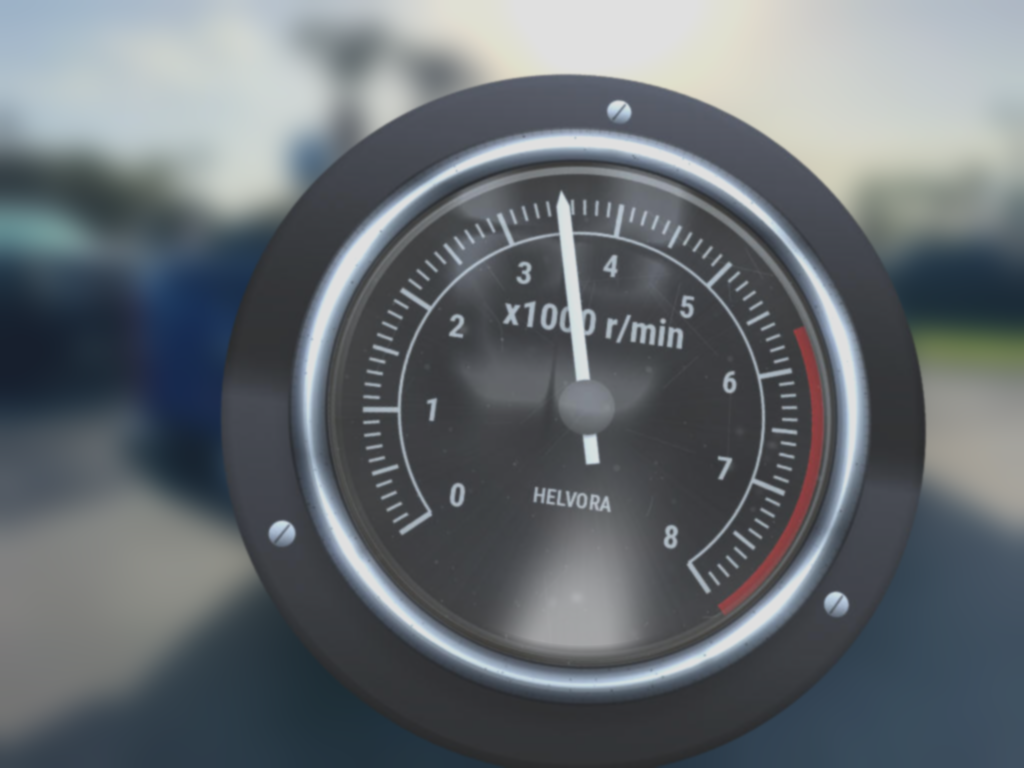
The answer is 3500 rpm
